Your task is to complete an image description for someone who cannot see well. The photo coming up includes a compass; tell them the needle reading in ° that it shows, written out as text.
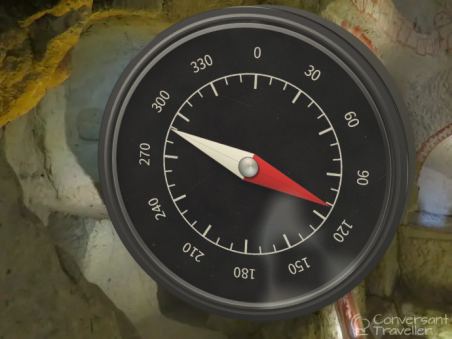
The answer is 110 °
